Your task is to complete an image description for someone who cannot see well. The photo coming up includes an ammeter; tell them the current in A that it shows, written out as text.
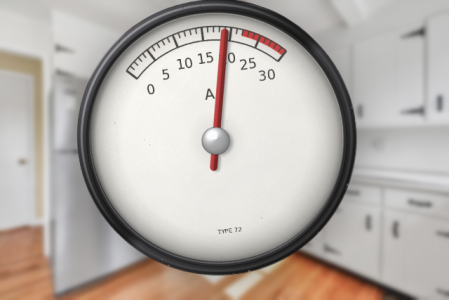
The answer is 19 A
